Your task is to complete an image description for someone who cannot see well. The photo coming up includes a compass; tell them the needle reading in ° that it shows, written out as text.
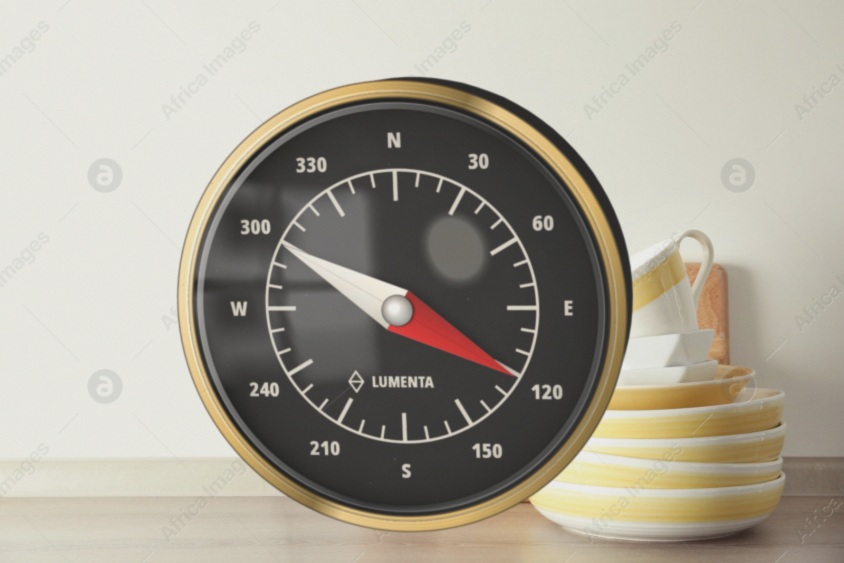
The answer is 120 °
